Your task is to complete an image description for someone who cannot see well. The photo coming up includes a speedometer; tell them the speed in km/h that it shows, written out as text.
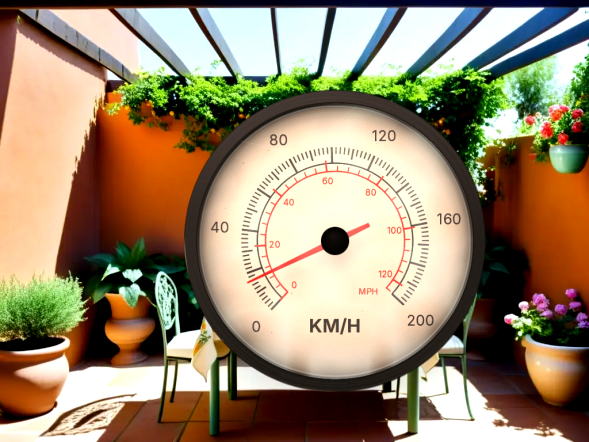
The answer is 16 km/h
